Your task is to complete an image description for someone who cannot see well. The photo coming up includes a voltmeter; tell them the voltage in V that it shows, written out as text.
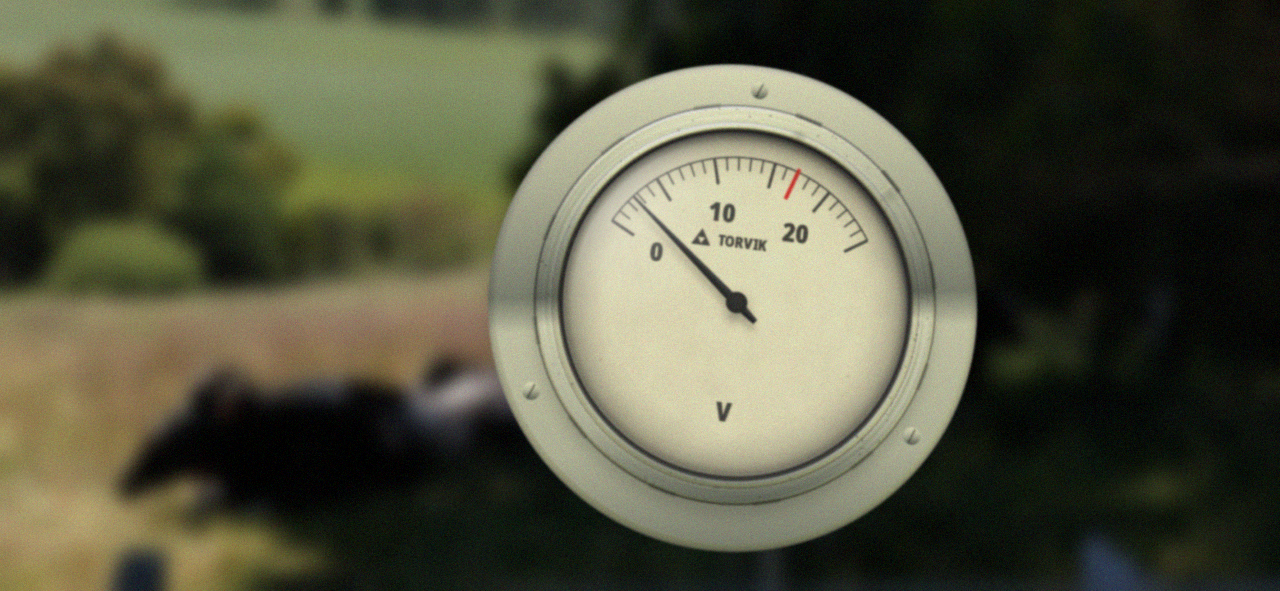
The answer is 2.5 V
